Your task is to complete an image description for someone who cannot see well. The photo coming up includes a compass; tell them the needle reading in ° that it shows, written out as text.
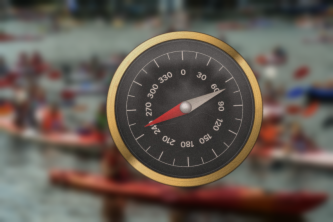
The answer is 247.5 °
